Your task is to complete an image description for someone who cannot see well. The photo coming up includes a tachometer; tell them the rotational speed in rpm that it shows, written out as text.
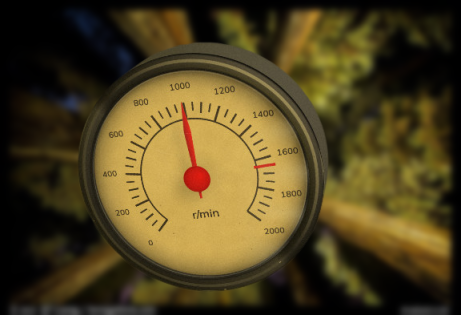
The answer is 1000 rpm
